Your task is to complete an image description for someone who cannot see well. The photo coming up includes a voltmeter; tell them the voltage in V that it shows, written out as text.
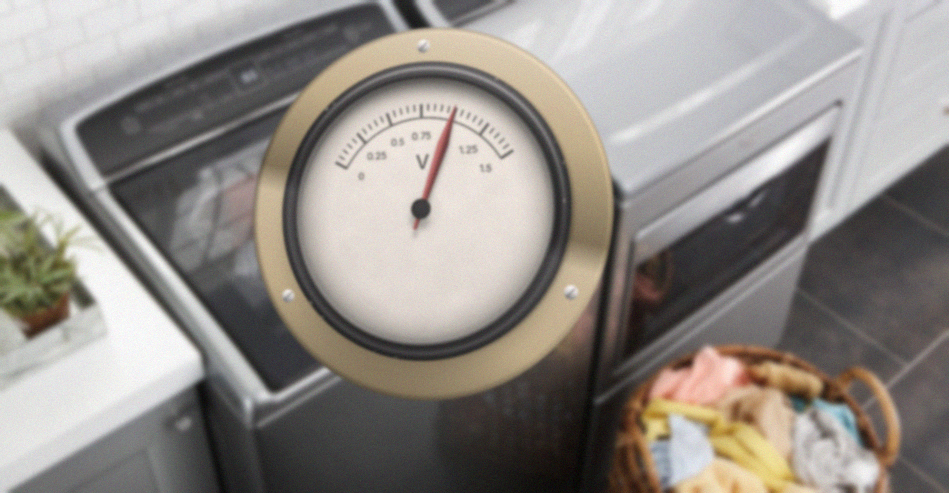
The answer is 1 V
